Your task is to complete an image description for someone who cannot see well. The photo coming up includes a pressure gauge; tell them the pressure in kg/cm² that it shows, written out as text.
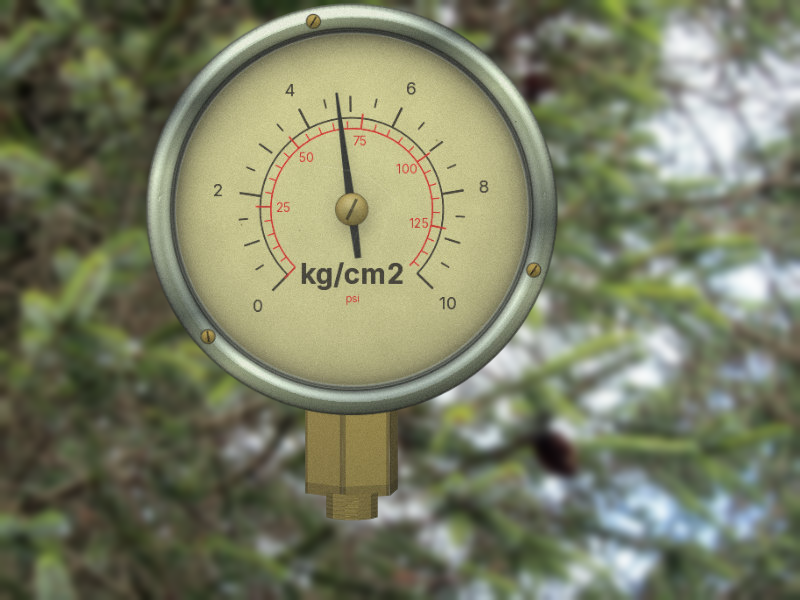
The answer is 4.75 kg/cm²
